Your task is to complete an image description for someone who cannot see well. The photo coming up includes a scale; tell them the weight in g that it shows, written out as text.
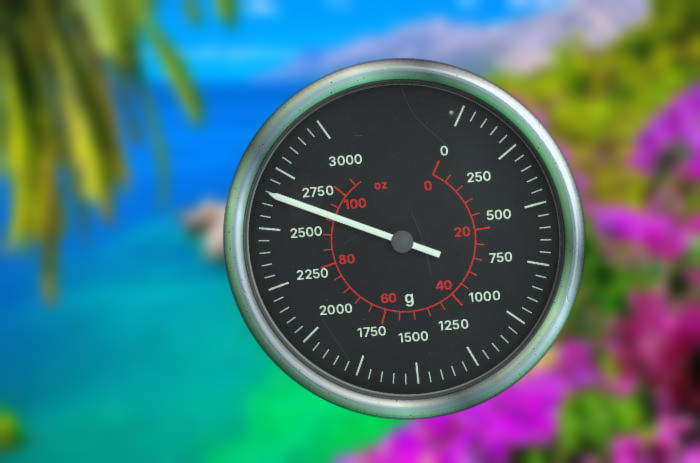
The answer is 2650 g
